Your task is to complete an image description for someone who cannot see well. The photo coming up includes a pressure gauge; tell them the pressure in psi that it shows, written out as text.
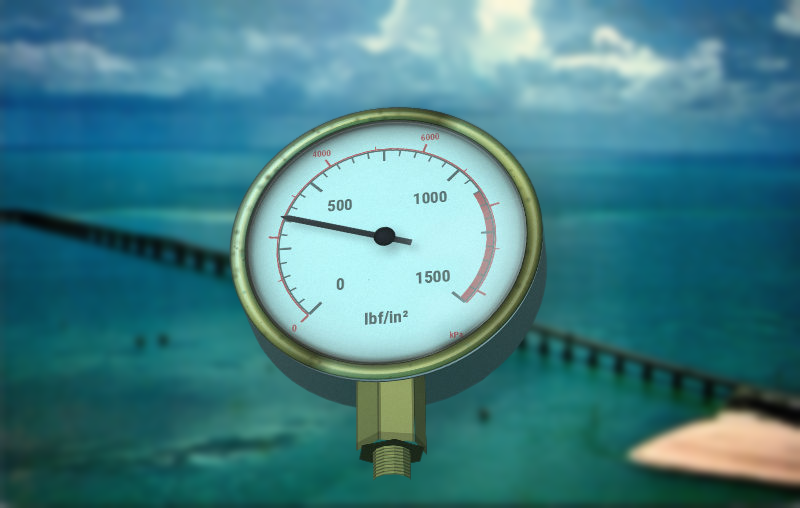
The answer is 350 psi
